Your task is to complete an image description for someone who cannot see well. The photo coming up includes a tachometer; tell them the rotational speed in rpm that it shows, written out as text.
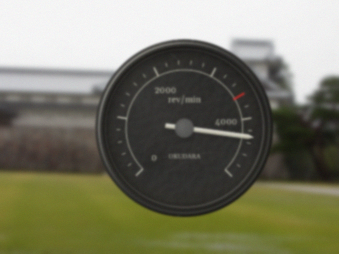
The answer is 4300 rpm
